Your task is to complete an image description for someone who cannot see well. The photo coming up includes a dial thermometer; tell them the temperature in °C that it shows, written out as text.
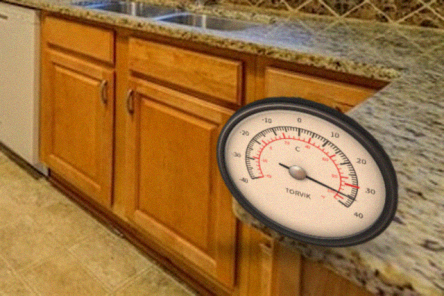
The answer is 35 °C
